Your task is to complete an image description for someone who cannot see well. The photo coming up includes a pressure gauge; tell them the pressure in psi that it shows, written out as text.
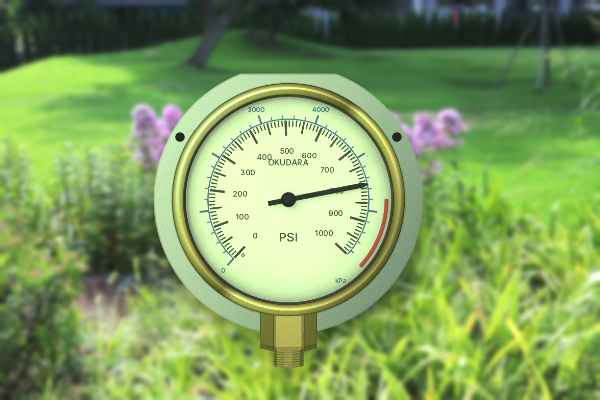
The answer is 800 psi
